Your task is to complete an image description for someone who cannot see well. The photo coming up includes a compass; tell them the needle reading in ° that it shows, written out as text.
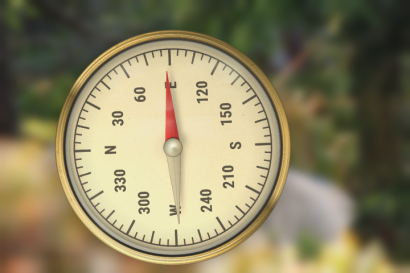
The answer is 87.5 °
